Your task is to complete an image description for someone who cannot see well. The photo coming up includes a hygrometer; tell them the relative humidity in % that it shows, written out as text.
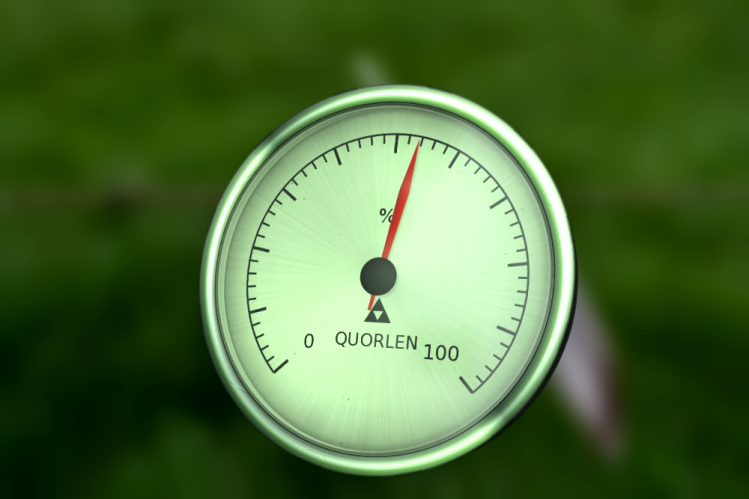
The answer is 54 %
